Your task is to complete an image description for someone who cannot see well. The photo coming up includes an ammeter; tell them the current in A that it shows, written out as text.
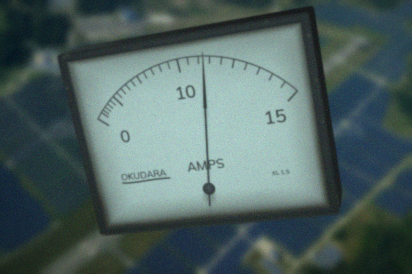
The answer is 11.25 A
